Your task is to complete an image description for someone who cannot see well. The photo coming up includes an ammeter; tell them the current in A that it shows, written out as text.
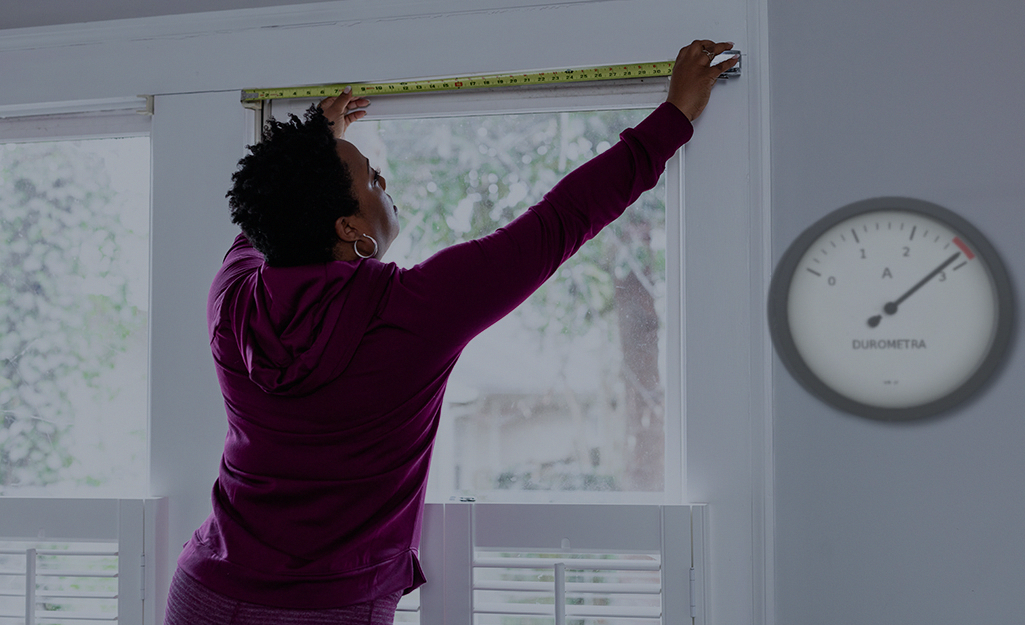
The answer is 2.8 A
